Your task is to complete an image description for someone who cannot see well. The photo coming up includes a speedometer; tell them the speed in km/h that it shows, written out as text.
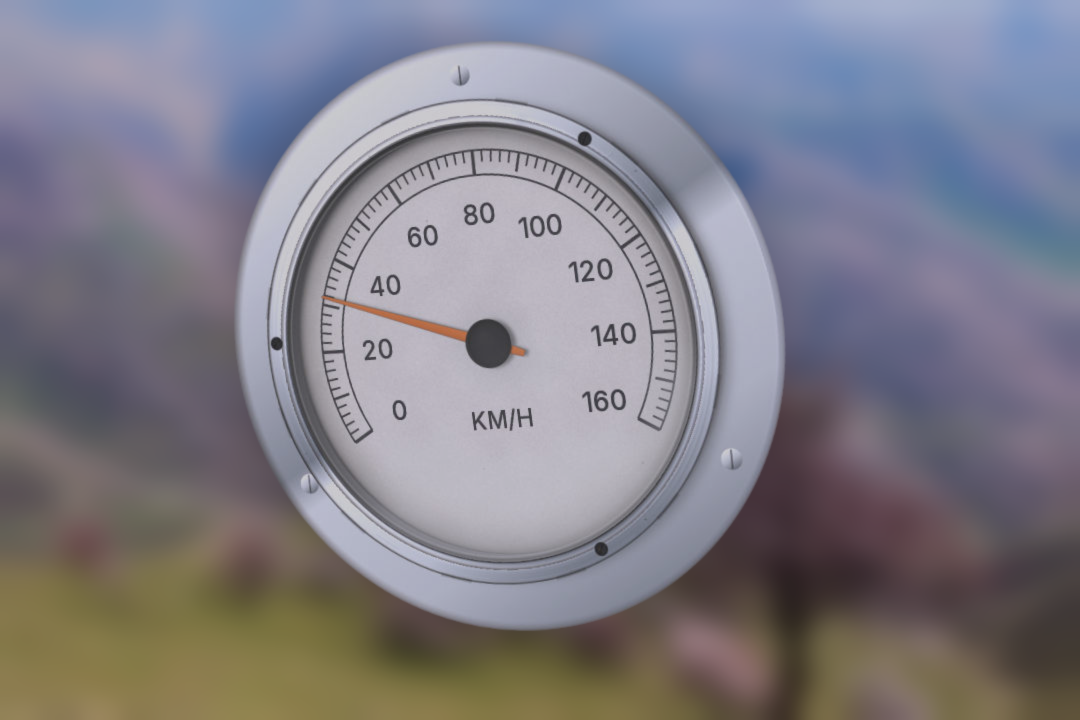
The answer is 32 km/h
